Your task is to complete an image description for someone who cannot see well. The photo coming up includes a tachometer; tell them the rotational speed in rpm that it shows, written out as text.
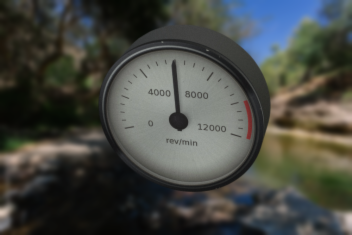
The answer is 6000 rpm
